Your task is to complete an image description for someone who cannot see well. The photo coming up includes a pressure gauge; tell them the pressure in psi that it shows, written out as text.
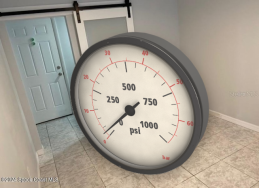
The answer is 25 psi
